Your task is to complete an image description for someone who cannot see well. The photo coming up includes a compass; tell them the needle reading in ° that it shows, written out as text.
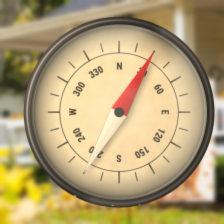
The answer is 30 °
